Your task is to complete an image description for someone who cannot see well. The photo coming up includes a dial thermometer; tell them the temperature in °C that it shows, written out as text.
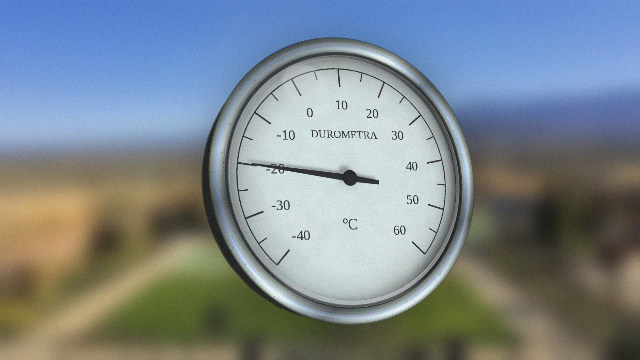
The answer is -20 °C
